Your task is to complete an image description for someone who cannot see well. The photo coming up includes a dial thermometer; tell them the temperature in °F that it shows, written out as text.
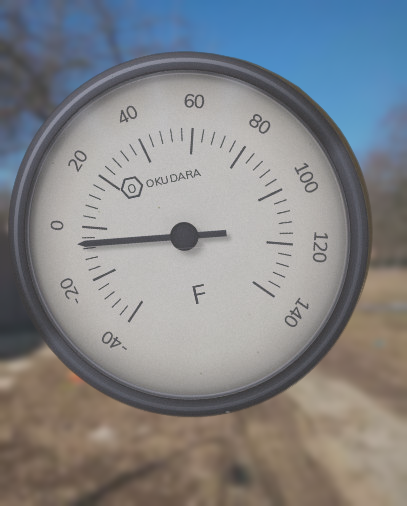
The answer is -6 °F
